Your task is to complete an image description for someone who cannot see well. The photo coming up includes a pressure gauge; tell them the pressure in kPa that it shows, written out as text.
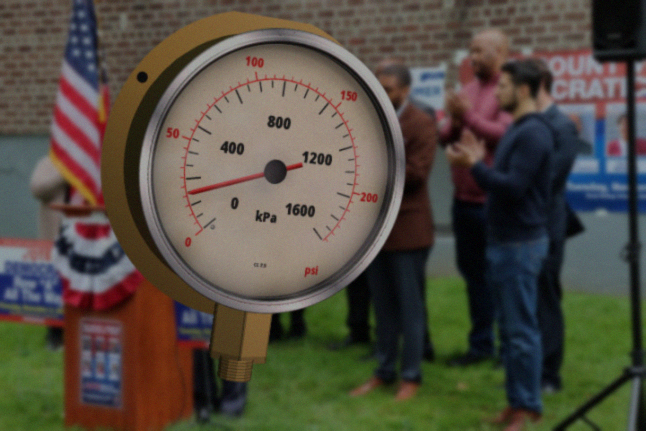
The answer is 150 kPa
